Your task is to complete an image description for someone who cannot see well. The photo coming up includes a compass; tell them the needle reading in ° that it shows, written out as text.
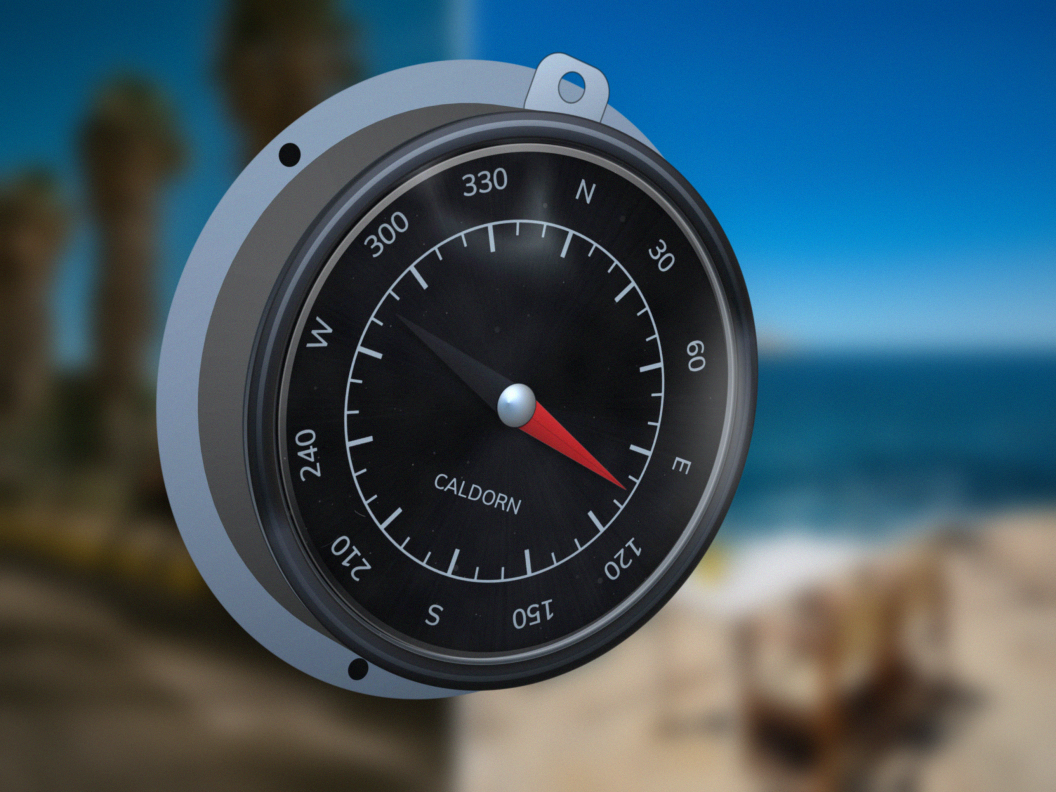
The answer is 105 °
